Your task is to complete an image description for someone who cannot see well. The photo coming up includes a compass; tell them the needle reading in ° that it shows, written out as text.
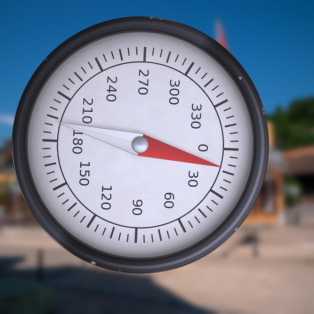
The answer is 12.5 °
